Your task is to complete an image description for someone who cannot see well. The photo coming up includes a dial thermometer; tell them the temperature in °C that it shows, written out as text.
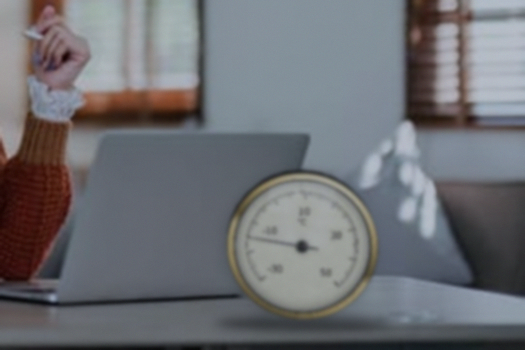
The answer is -15 °C
